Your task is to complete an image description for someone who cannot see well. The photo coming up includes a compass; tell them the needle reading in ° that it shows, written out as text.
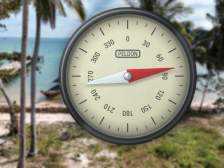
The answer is 80 °
